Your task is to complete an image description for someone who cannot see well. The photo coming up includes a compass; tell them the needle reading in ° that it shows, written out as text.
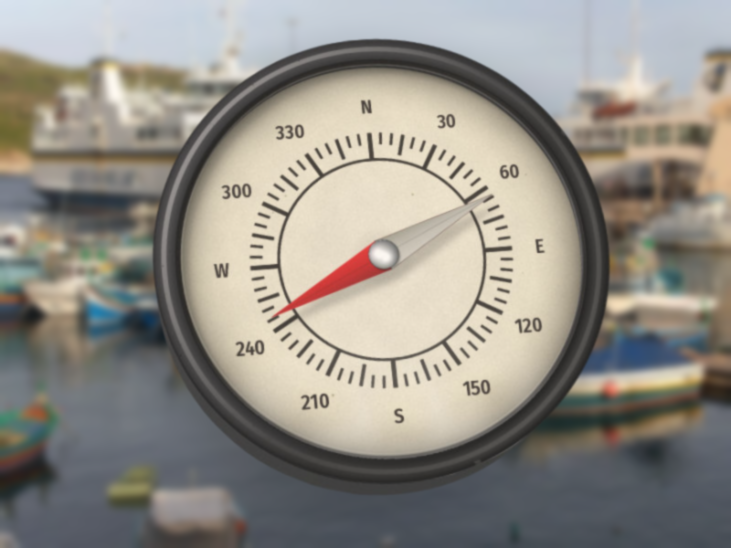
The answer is 245 °
